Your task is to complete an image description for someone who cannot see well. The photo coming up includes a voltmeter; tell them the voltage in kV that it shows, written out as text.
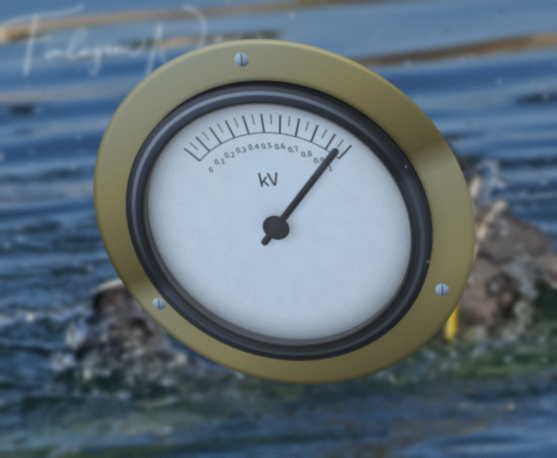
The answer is 0.95 kV
